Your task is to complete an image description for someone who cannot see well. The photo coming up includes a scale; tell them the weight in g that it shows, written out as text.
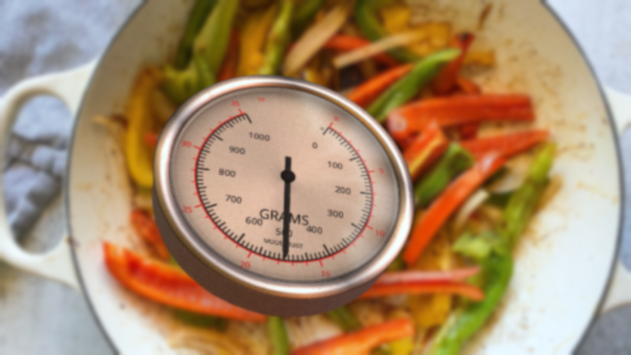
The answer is 500 g
